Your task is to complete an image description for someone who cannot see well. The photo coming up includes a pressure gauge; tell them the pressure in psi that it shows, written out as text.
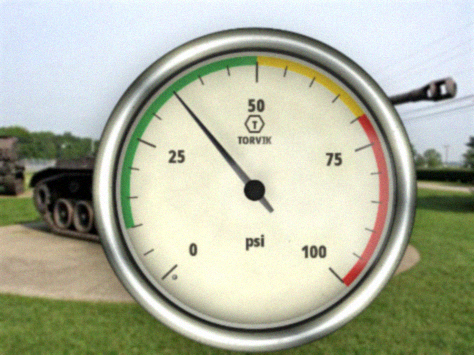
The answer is 35 psi
